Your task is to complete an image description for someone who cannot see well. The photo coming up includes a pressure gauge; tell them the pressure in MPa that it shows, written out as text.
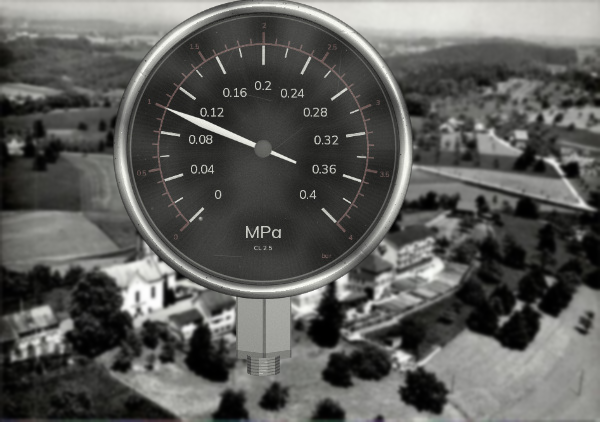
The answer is 0.1 MPa
